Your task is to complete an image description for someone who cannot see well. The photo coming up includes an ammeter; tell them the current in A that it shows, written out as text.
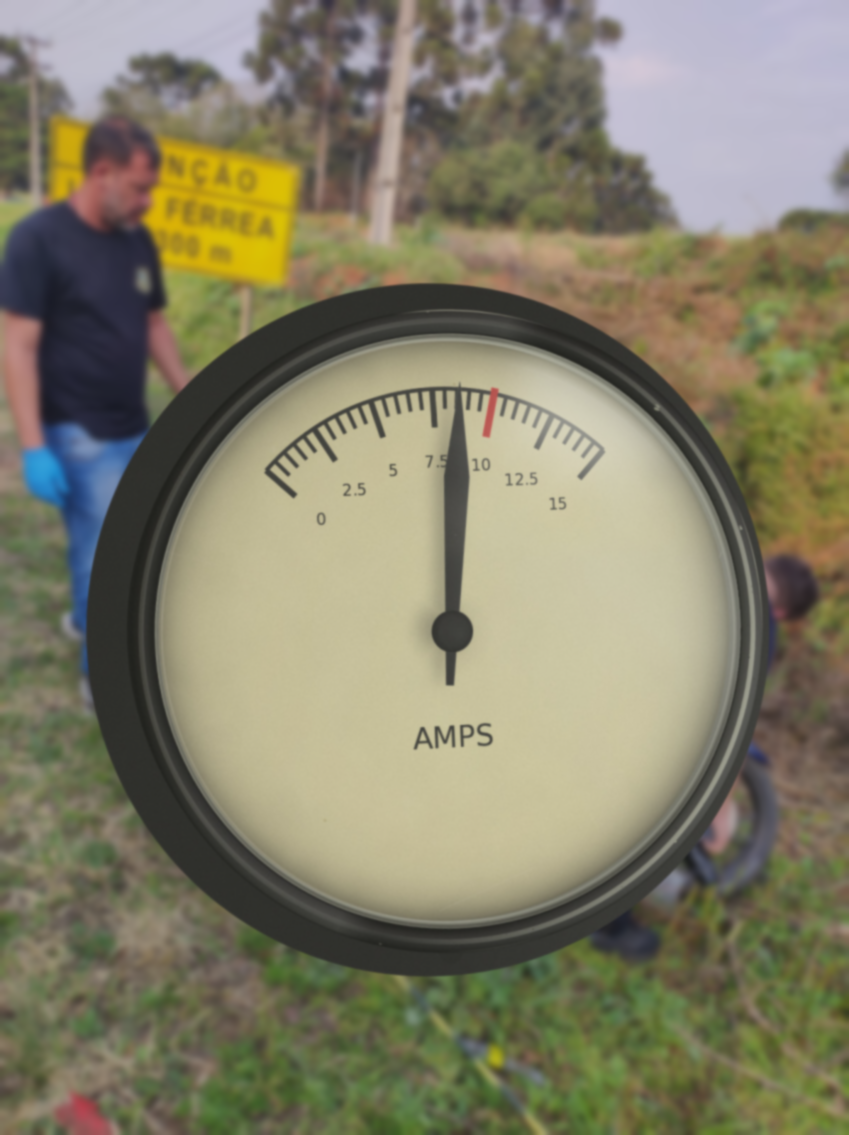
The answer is 8.5 A
